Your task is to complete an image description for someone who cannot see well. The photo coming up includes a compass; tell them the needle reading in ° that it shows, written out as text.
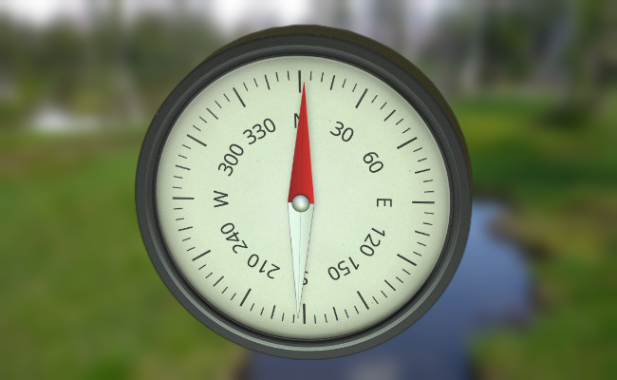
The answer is 2.5 °
